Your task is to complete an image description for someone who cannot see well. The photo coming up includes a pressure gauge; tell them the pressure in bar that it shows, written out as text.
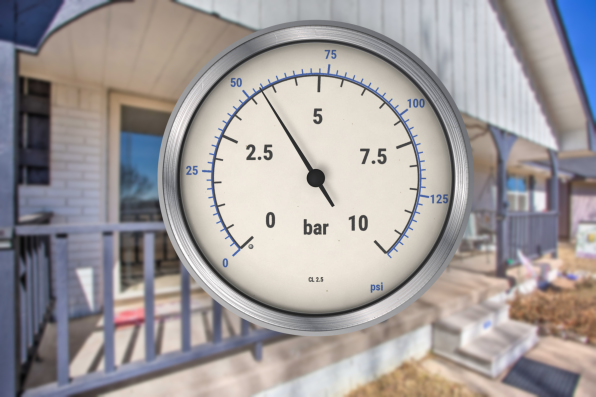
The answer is 3.75 bar
